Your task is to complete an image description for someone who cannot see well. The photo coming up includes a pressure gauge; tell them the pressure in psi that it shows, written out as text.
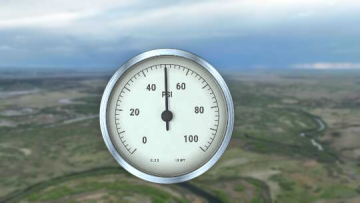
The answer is 50 psi
